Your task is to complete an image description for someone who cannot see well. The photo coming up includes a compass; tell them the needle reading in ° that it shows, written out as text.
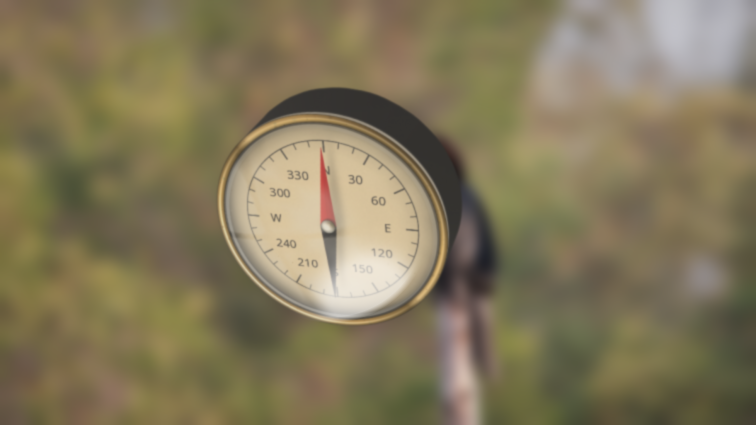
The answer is 0 °
